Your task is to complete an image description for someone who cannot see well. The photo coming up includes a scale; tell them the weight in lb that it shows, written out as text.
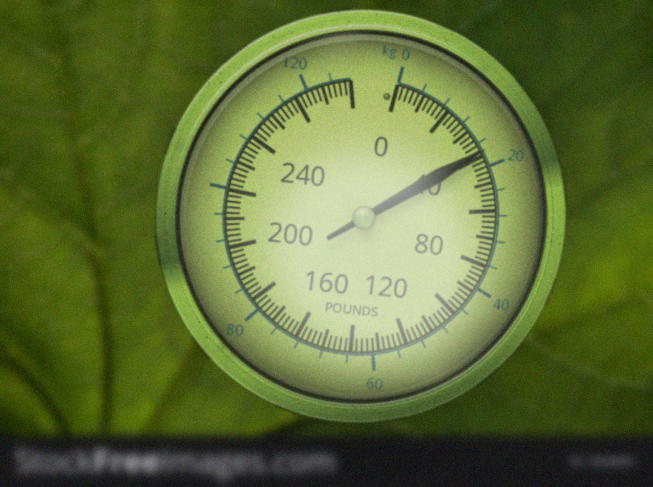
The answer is 38 lb
